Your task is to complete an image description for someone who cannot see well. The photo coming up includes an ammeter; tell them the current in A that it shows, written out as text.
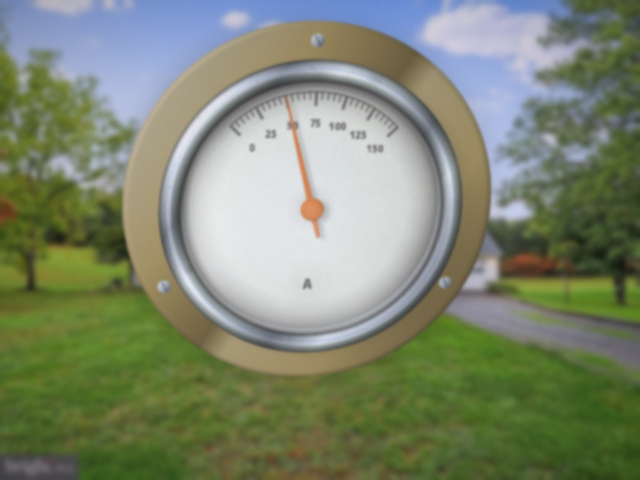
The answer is 50 A
